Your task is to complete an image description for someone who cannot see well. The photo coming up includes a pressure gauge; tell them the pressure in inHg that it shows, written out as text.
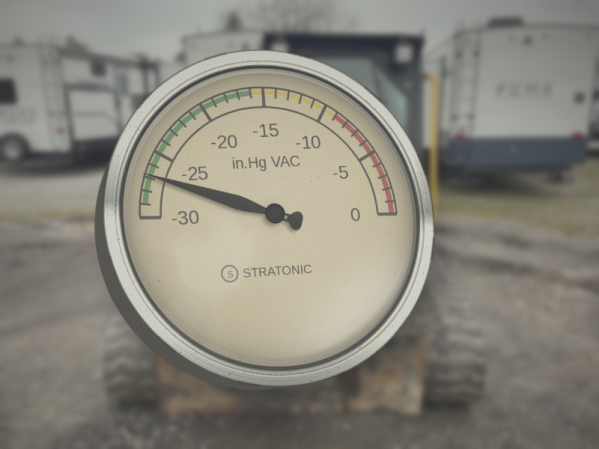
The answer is -27 inHg
